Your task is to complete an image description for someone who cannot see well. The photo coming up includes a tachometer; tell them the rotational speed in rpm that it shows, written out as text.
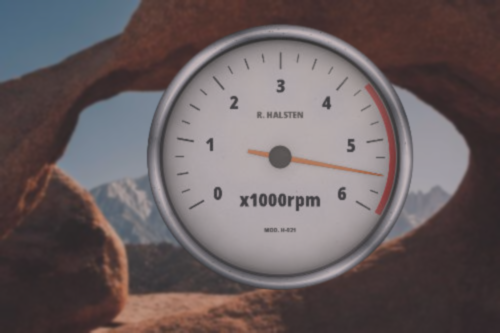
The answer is 5500 rpm
